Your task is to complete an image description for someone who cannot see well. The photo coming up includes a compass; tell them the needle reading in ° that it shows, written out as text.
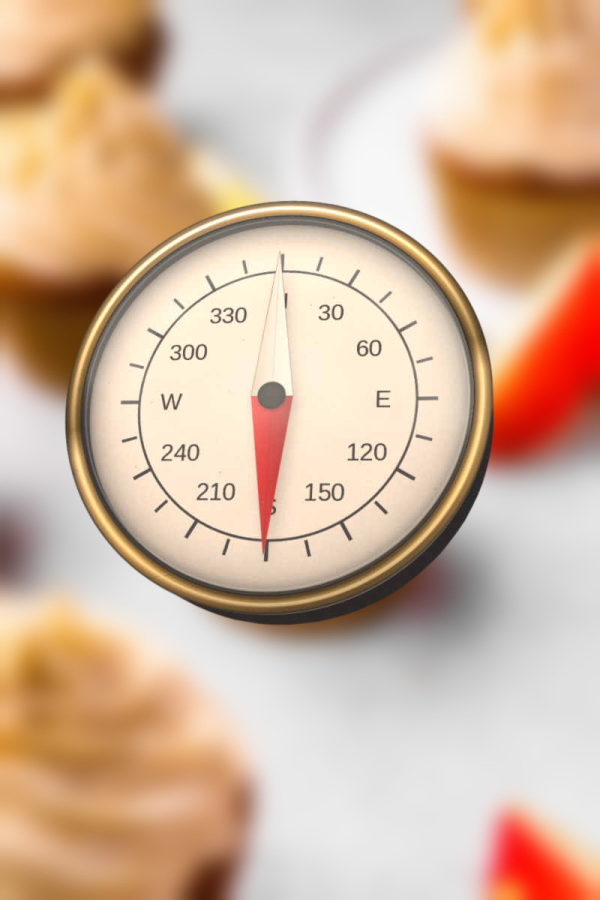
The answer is 180 °
